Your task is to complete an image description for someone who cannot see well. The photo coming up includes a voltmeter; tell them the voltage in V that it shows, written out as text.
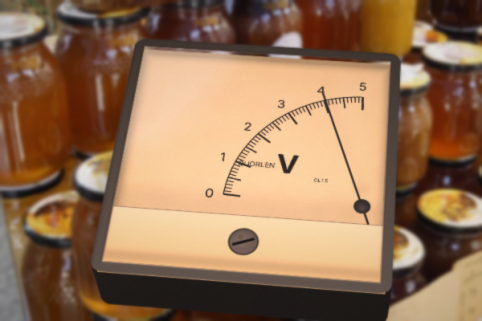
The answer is 4 V
